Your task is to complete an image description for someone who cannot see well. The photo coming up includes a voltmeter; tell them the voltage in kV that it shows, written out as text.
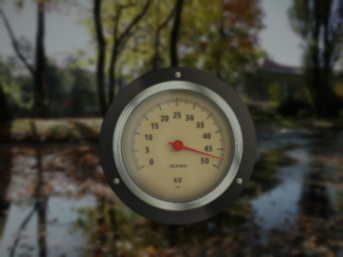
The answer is 47.5 kV
